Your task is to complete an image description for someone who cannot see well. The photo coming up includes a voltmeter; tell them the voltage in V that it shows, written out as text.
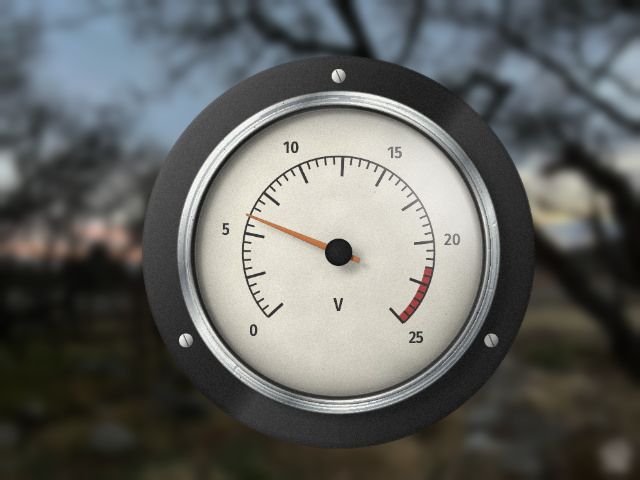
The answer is 6 V
